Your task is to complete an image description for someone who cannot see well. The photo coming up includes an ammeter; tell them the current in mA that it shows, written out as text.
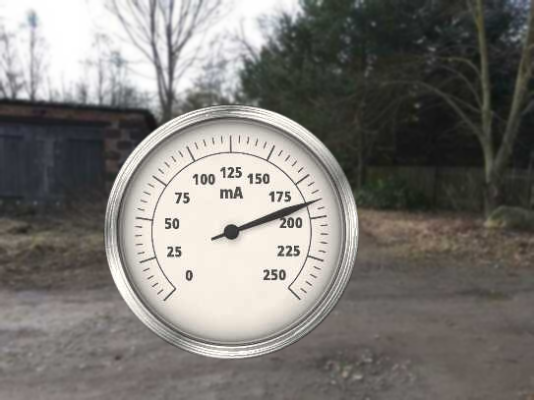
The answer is 190 mA
